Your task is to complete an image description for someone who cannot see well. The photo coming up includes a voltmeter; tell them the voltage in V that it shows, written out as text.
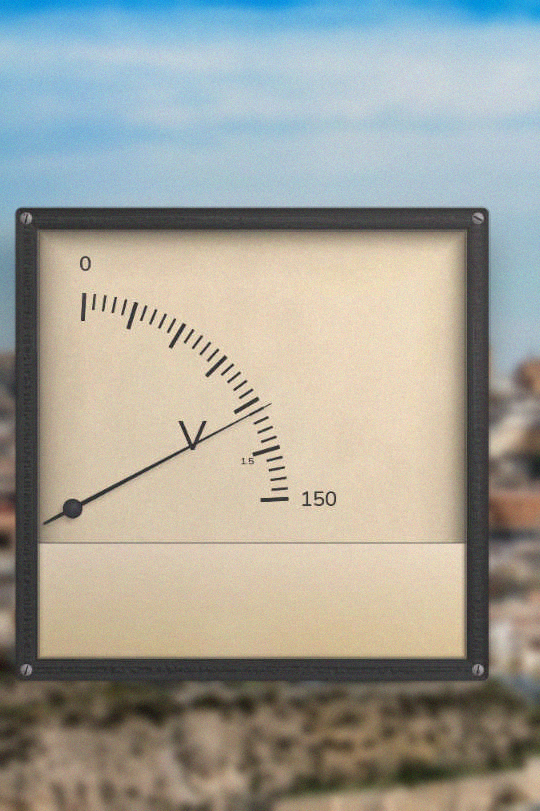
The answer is 105 V
